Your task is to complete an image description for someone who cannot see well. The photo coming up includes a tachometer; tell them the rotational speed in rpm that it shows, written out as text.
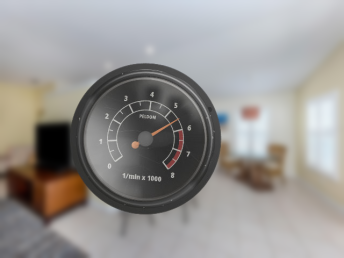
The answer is 5500 rpm
